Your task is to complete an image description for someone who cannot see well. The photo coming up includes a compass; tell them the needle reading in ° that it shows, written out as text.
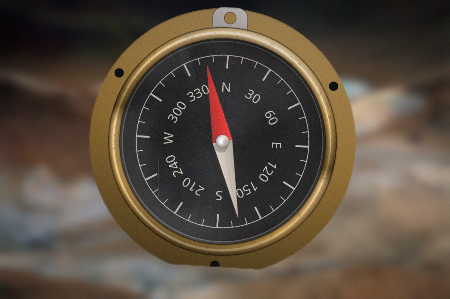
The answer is 345 °
